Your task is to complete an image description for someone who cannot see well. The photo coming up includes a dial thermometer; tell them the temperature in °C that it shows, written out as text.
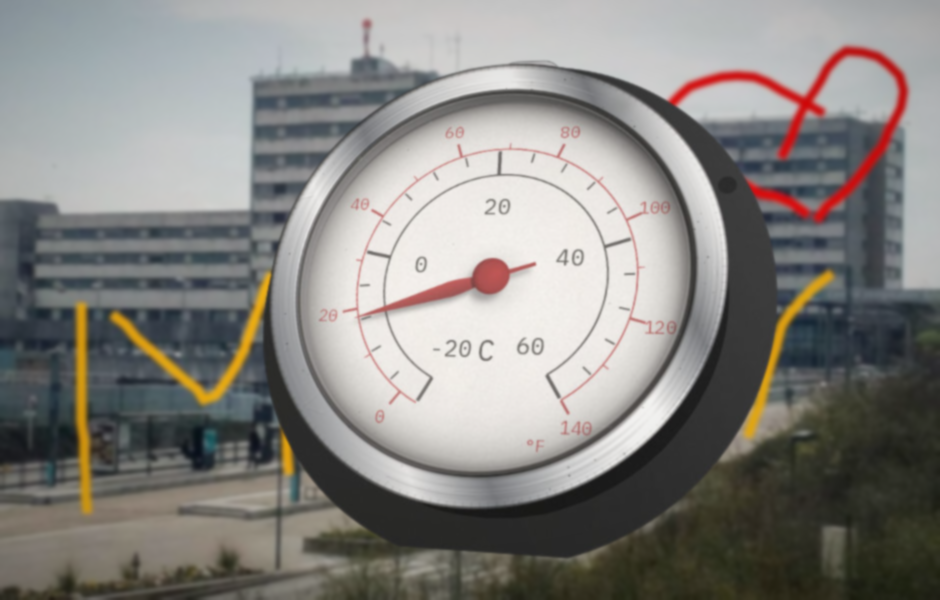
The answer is -8 °C
